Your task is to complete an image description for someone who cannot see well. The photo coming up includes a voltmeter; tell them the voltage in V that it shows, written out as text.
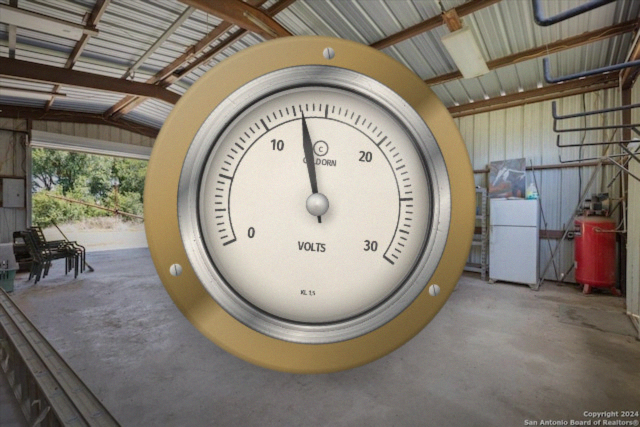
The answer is 13 V
